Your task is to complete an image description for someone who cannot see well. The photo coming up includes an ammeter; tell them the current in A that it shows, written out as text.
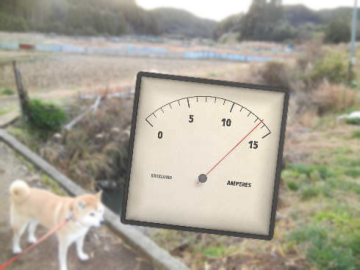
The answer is 13.5 A
